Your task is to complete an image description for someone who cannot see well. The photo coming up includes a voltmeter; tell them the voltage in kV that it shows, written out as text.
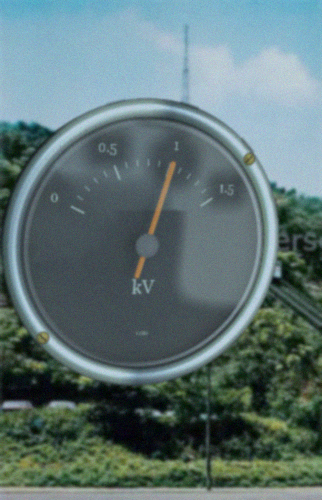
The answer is 1 kV
